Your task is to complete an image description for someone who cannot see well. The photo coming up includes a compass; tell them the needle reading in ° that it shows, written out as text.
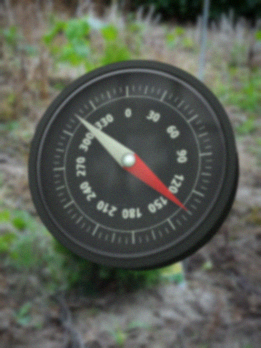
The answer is 135 °
